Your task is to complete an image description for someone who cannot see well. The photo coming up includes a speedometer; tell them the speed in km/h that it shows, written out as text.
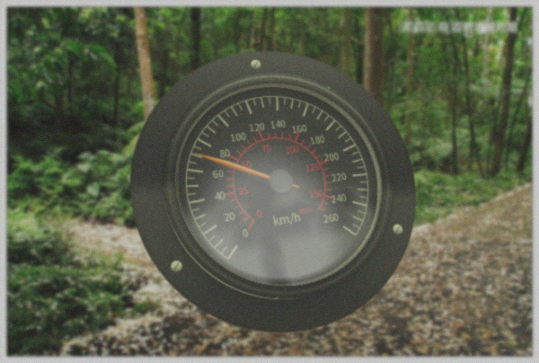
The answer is 70 km/h
